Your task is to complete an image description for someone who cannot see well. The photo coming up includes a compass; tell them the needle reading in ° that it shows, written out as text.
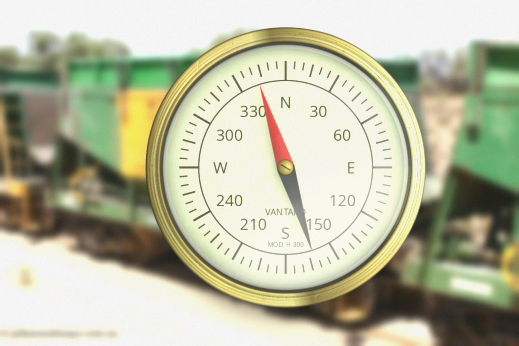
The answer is 342.5 °
